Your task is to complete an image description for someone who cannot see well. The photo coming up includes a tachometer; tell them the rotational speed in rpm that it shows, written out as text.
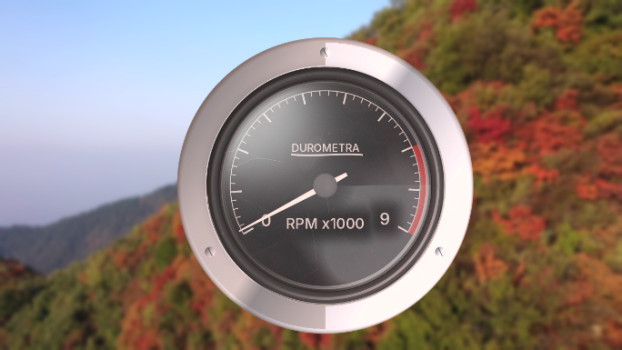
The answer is 100 rpm
